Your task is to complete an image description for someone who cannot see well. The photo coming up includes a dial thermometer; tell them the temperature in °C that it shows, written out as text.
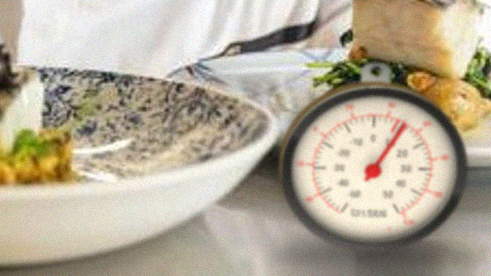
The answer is 10 °C
